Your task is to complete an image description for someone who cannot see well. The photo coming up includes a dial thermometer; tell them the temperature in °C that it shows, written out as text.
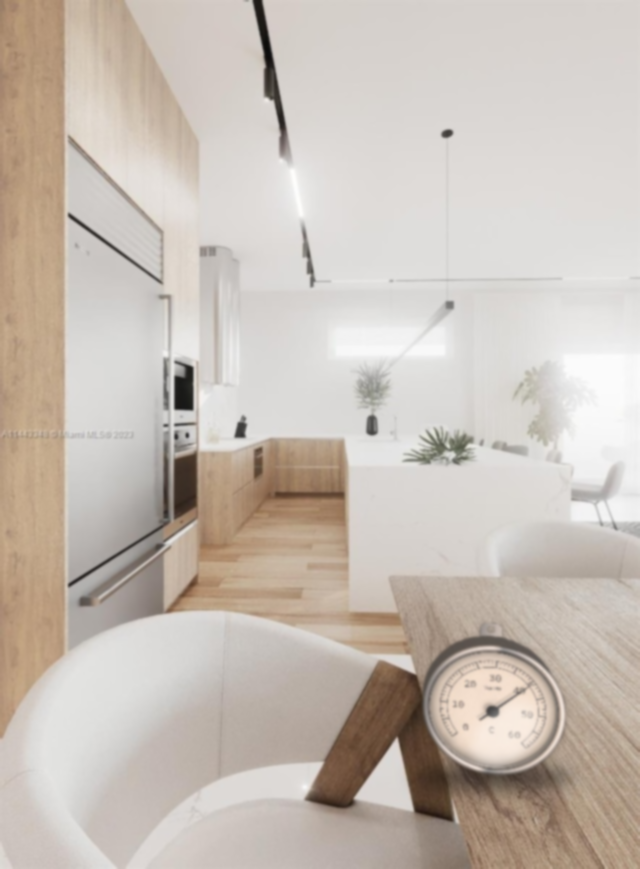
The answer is 40 °C
